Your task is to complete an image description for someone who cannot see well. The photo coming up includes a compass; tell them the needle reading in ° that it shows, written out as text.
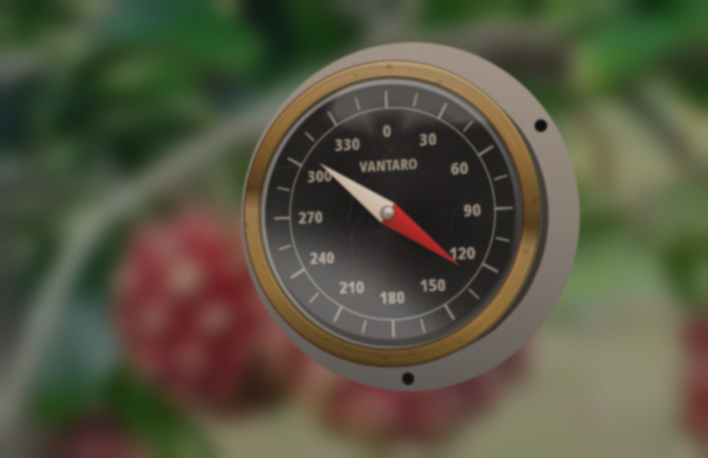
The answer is 127.5 °
